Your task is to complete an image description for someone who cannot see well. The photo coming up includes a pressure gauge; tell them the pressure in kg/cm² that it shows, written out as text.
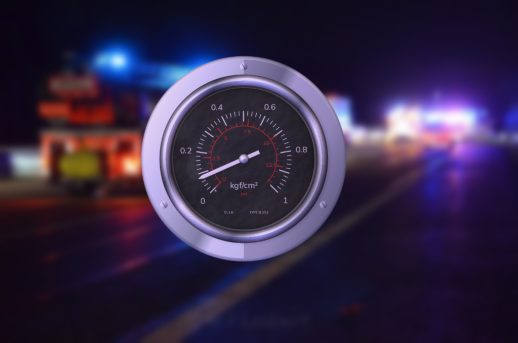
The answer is 0.08 kg/cm²
